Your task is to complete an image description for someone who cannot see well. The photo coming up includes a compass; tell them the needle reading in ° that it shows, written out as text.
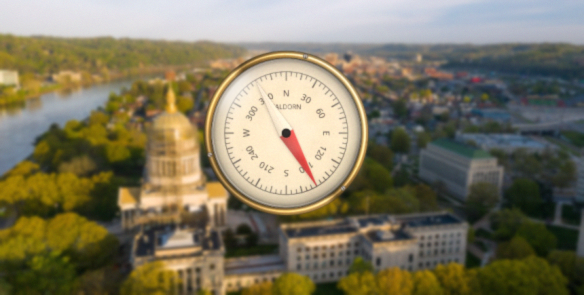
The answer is 150 °
